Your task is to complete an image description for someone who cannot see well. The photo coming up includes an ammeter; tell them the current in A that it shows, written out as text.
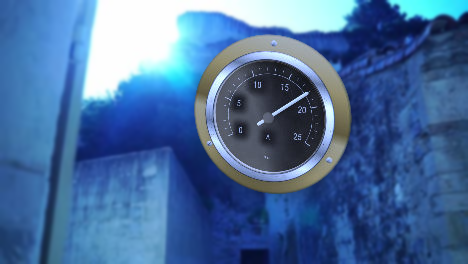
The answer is 18 A
